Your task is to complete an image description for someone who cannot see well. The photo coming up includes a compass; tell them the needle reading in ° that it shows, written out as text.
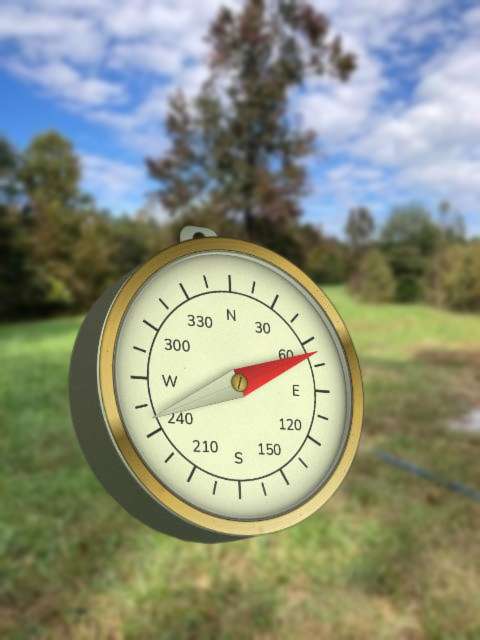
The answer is 67.5 °
